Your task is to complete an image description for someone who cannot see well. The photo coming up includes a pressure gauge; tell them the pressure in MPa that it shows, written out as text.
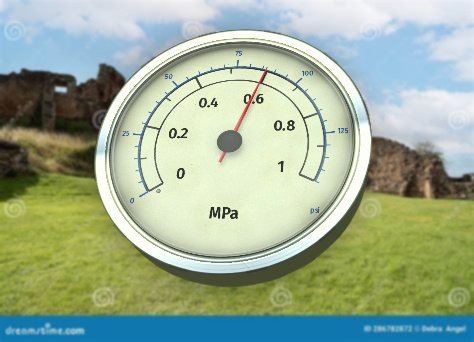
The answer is 0.6 MPa
